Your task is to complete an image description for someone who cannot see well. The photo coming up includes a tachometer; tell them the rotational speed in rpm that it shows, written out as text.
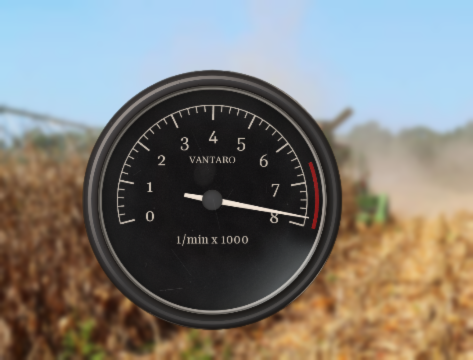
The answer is 7800 rpm
